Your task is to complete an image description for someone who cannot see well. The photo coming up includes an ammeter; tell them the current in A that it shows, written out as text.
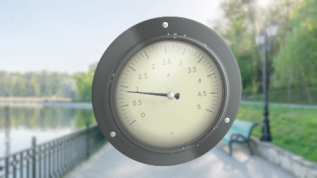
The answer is 0.9 A
